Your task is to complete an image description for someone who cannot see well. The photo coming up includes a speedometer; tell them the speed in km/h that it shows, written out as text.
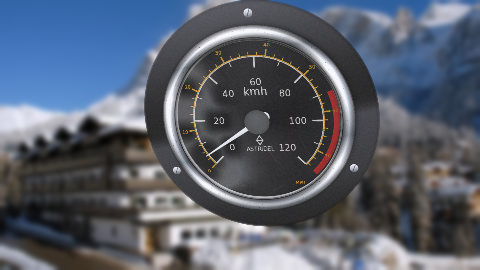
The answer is 5 km/h
